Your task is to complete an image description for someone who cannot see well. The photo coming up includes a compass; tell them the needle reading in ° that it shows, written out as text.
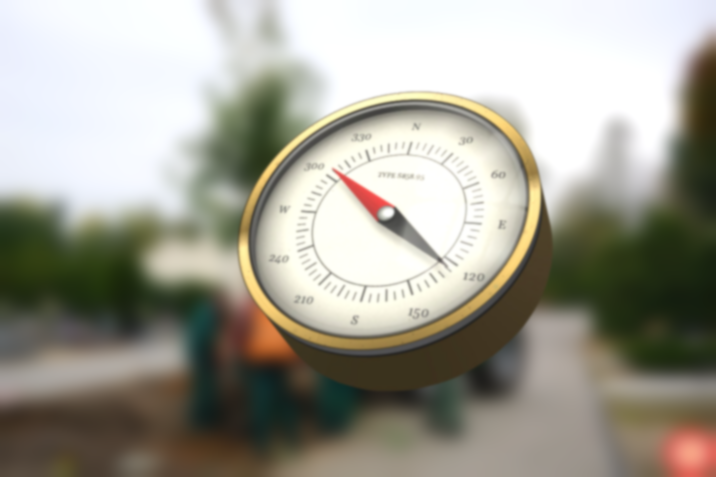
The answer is 305 °
